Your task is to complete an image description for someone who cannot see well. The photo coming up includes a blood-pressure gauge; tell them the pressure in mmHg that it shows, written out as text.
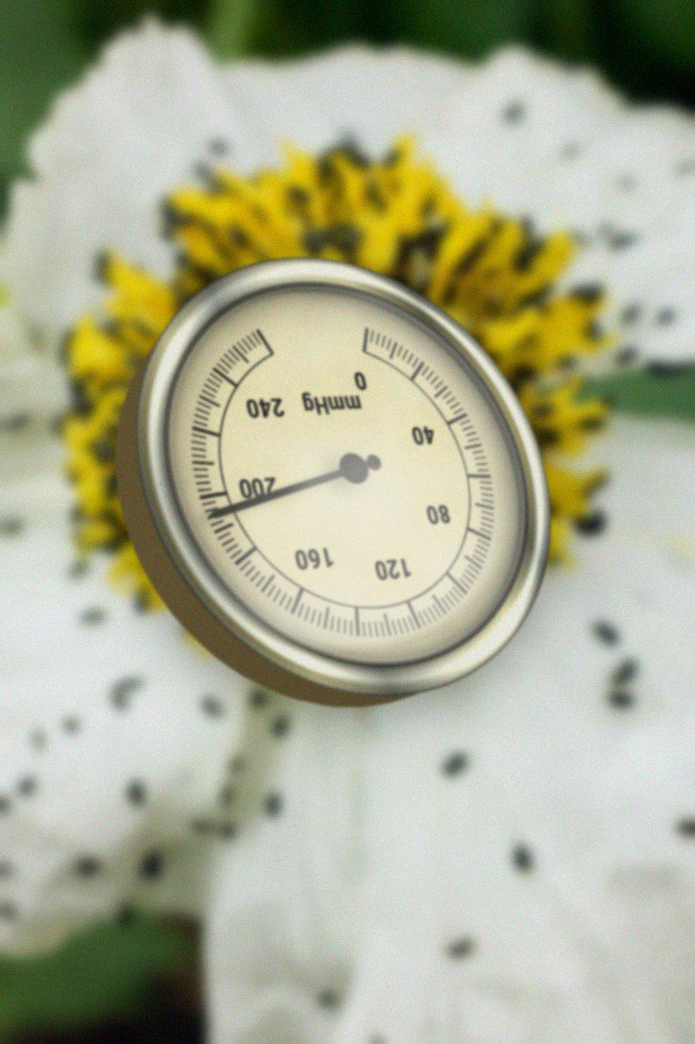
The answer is 194 mmHg
